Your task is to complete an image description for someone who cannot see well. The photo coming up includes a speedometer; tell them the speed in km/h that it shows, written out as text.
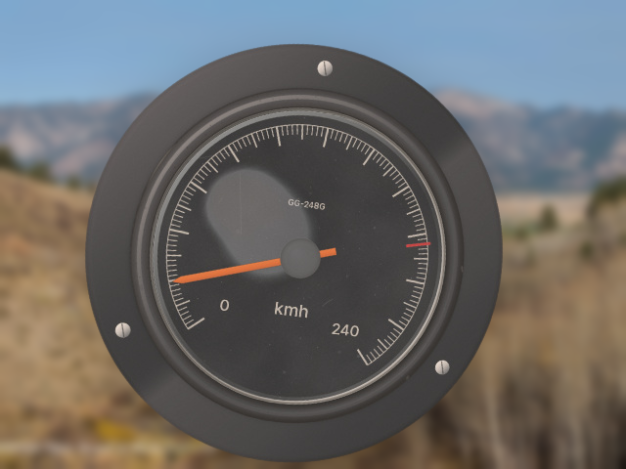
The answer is 20 km/h
